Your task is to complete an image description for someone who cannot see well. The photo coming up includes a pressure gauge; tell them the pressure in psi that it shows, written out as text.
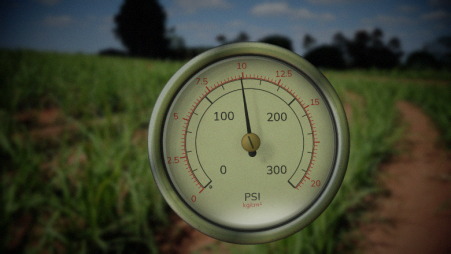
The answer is 140 psi
